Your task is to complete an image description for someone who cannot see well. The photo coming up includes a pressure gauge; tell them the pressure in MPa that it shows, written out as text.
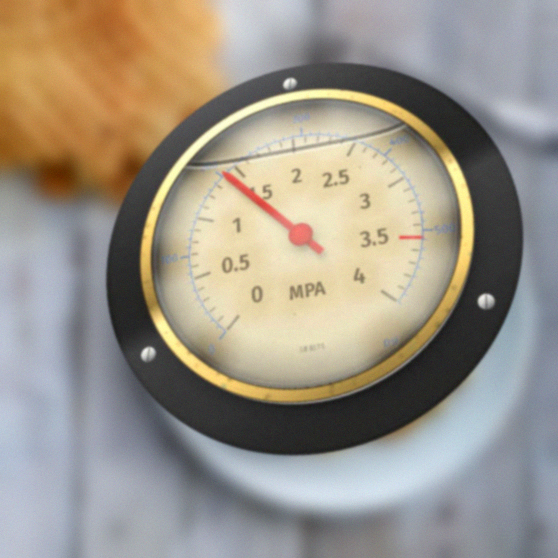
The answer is 1.4 MPa
